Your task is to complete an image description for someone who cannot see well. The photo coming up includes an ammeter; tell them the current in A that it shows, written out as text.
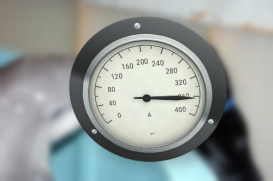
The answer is 360 A
